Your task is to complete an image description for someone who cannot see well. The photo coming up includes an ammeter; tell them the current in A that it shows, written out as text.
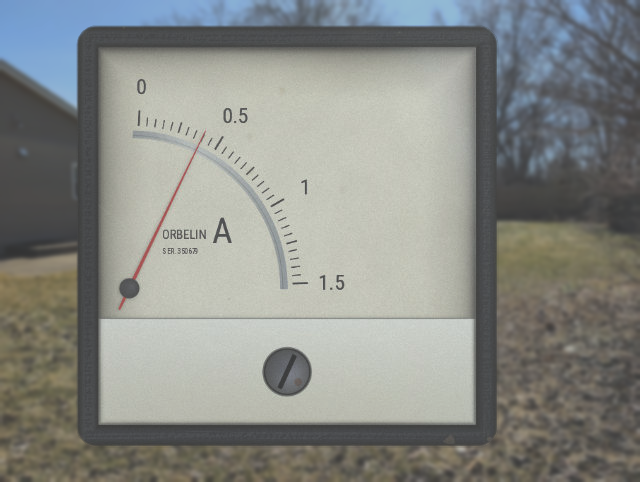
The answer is 0.4 A
